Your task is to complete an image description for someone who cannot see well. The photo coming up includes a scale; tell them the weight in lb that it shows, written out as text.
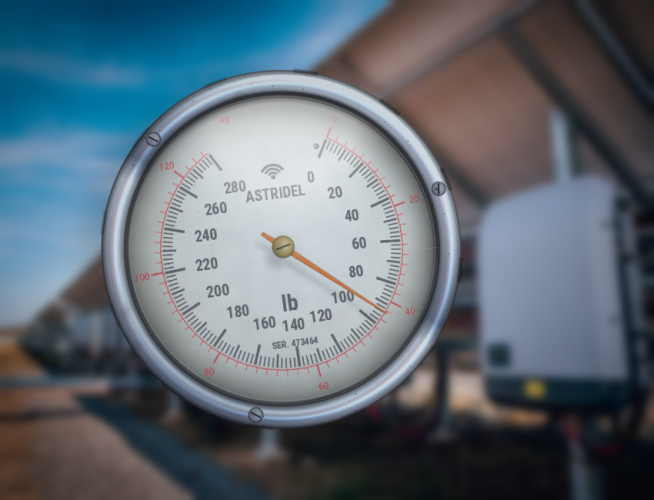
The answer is 94 lb
